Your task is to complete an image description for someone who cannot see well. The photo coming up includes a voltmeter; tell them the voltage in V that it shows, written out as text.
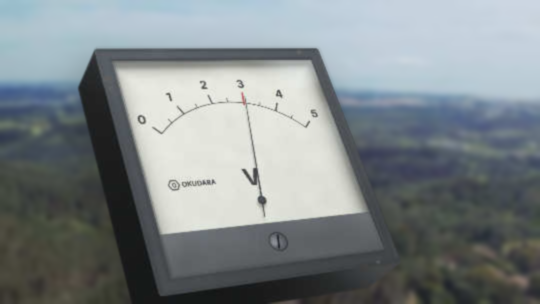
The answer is 3 V
